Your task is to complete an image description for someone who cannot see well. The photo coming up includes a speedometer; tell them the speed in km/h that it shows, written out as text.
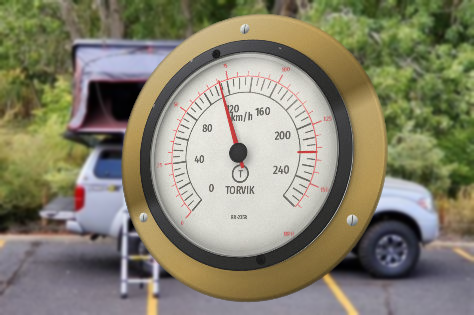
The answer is 115 km/h
